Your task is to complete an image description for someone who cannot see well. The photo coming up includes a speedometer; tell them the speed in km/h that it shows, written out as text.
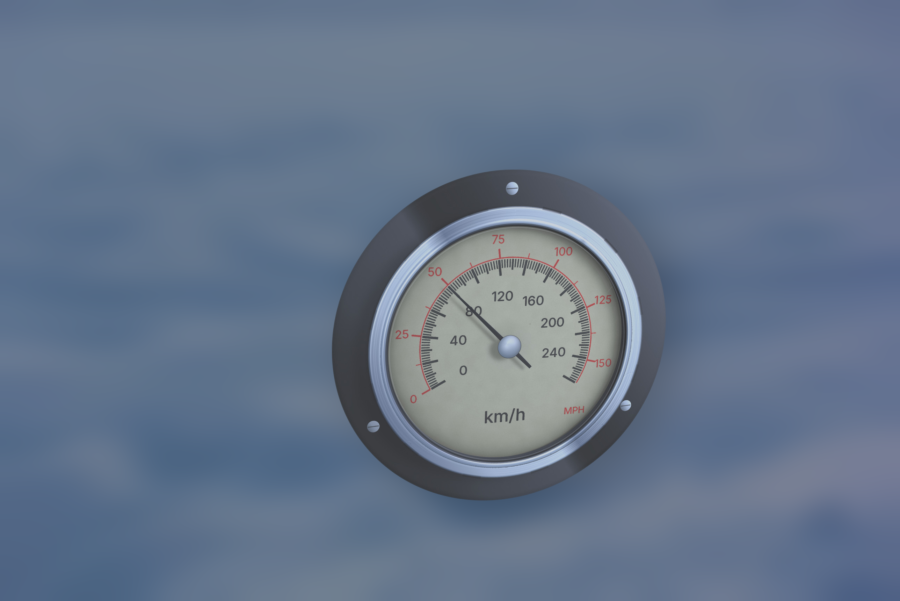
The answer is 80 km/h
